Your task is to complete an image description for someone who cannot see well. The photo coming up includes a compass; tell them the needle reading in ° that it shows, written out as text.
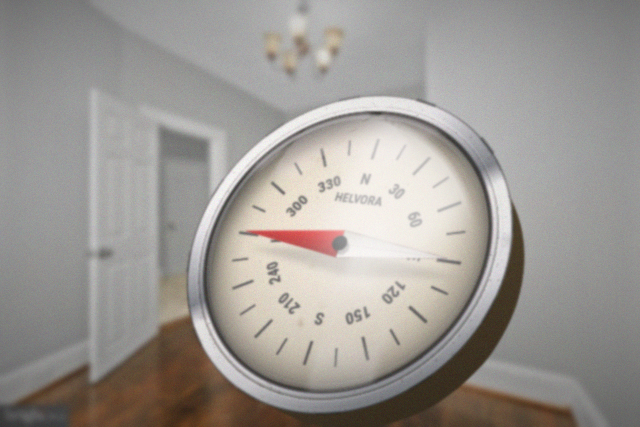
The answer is 270 °
